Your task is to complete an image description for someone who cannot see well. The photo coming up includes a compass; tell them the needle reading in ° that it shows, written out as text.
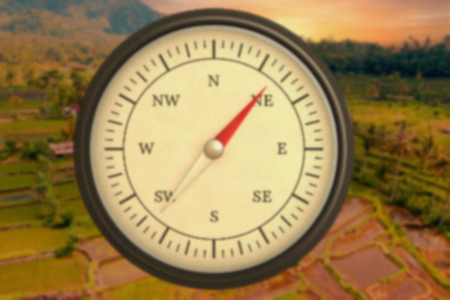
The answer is 40 °
